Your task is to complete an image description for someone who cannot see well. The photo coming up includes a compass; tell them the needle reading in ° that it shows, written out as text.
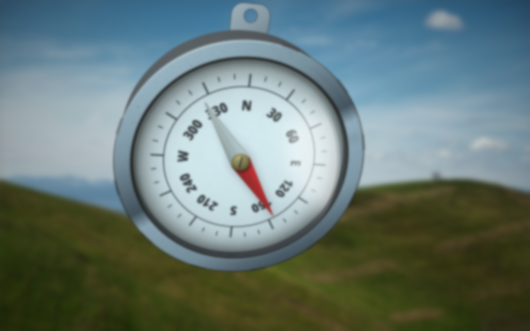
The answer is 145 °
